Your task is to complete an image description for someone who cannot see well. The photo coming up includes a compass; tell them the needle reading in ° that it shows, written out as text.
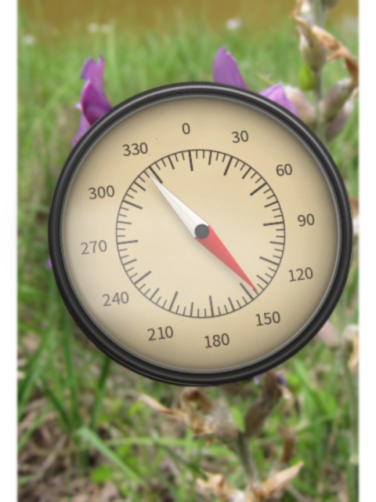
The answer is 145 °
